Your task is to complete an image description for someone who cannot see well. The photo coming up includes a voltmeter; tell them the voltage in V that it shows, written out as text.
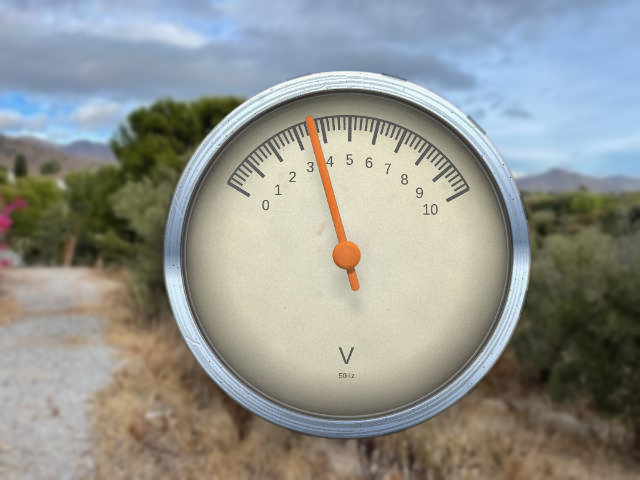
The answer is 3.6 V
